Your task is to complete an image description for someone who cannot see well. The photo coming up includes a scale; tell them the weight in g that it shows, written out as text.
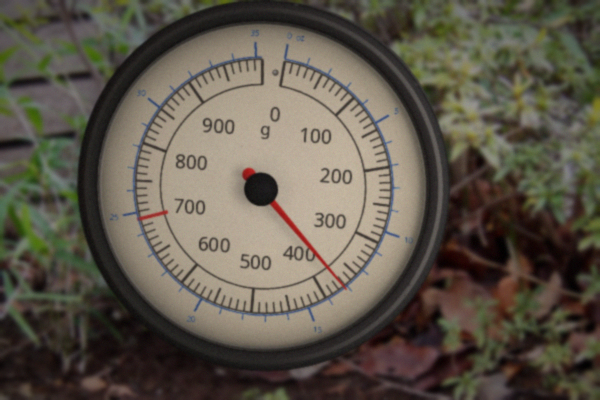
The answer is 370 g
